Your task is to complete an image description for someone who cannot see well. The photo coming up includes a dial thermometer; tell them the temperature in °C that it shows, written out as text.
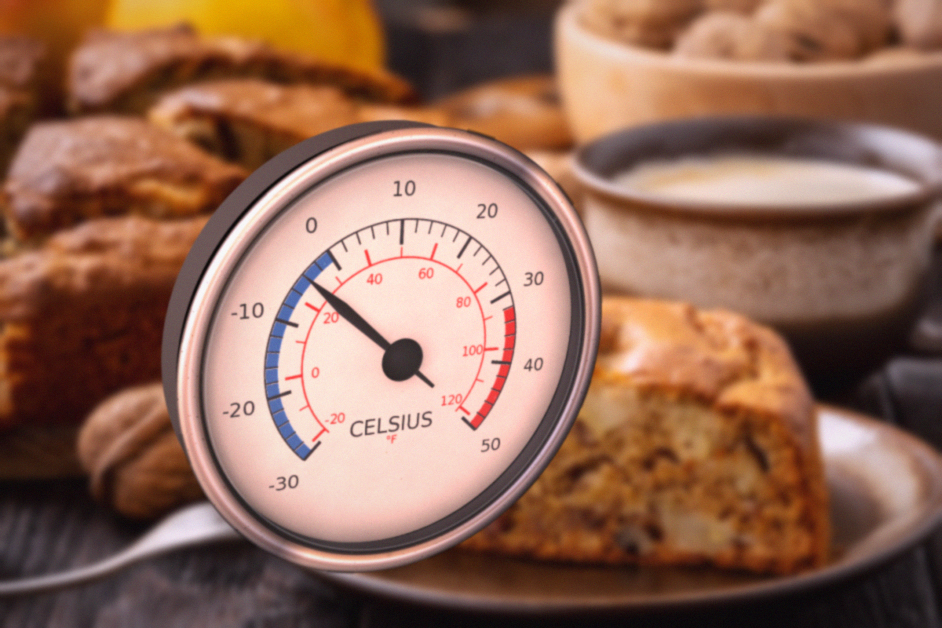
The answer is -4 °C
